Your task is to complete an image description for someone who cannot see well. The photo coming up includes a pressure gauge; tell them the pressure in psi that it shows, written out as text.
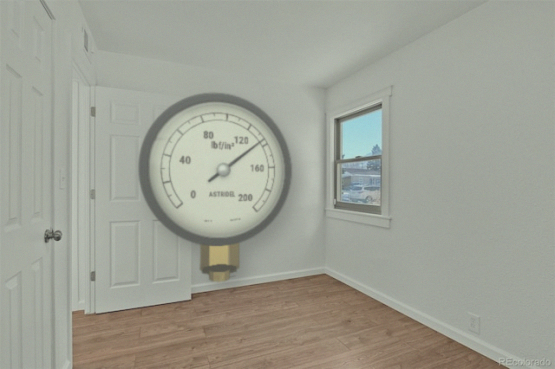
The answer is 135 psi
